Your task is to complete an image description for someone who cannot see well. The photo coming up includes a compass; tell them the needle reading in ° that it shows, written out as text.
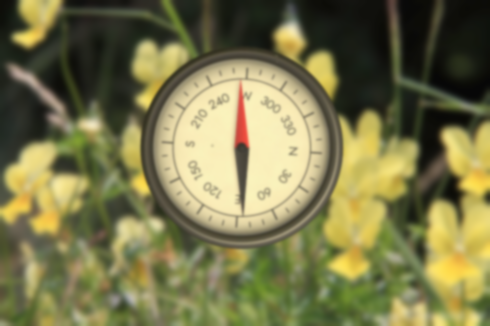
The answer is 265 °
